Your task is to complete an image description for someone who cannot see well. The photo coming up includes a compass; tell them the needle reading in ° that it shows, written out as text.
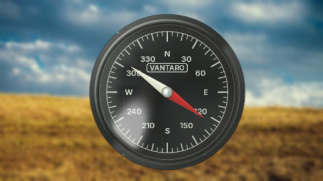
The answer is 125 °
